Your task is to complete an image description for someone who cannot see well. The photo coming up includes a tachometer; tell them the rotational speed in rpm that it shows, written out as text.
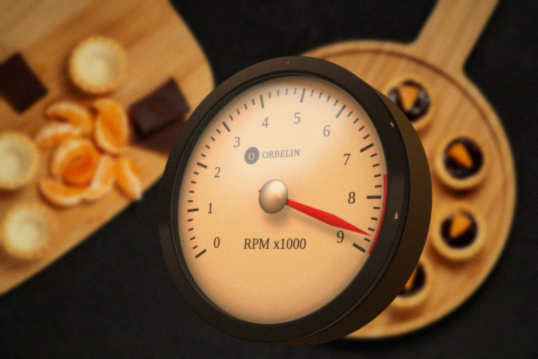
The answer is 8700 rpm
